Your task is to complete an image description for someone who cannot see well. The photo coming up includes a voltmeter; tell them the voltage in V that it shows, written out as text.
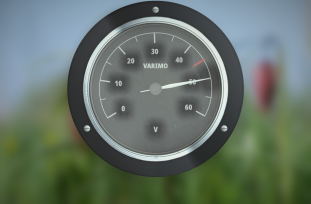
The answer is 50 V
